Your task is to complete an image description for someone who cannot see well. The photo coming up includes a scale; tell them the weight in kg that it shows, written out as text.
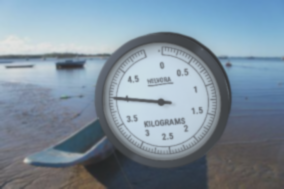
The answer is 4 kg
